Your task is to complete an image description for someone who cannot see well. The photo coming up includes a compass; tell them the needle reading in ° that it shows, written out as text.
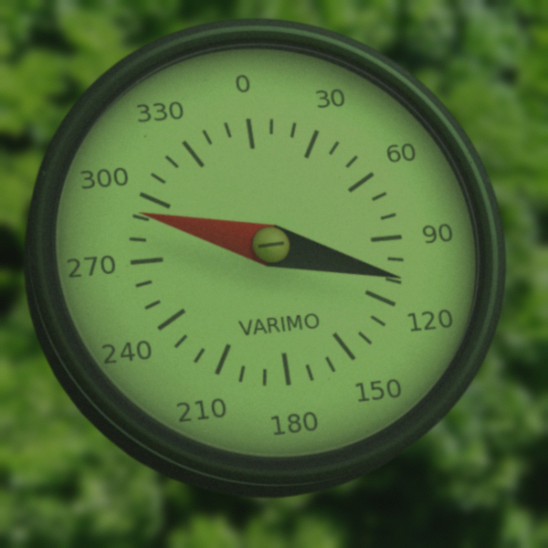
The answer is 290 °
